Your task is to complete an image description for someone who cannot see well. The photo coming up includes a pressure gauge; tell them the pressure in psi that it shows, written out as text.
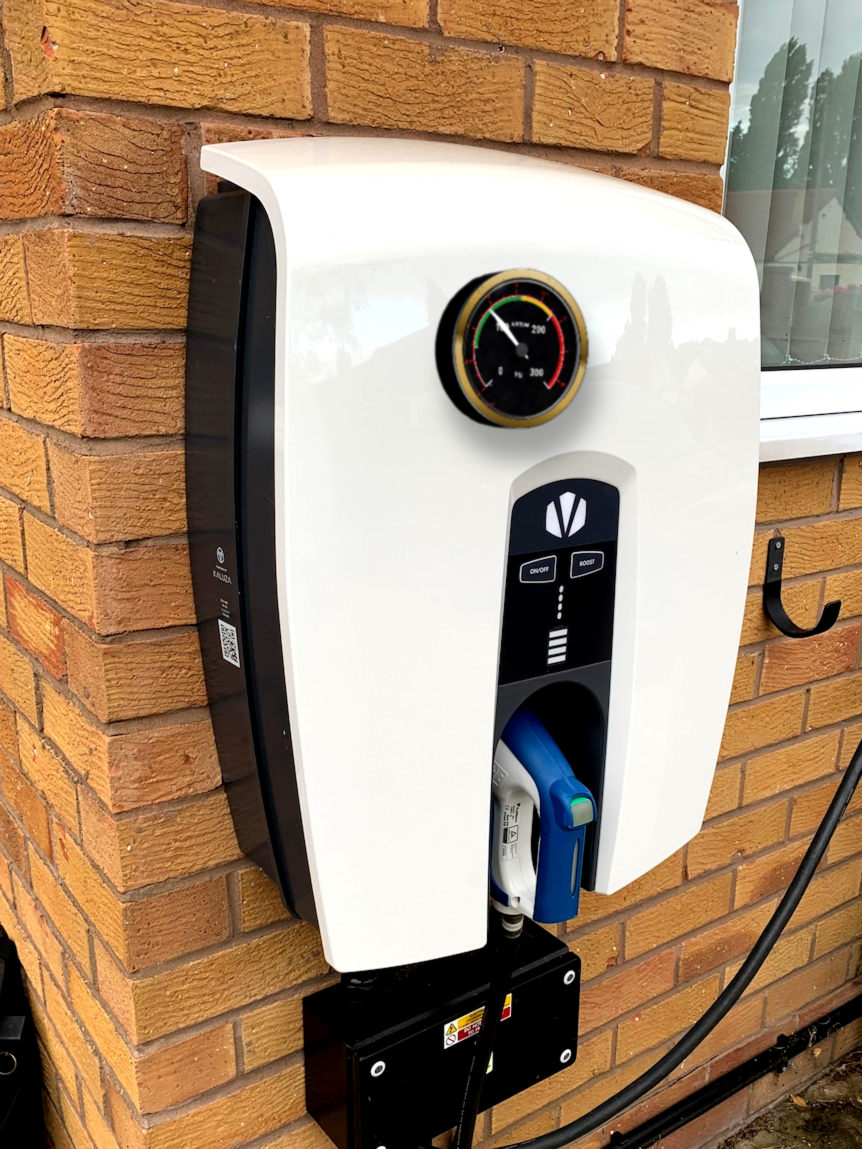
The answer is 100 psi
